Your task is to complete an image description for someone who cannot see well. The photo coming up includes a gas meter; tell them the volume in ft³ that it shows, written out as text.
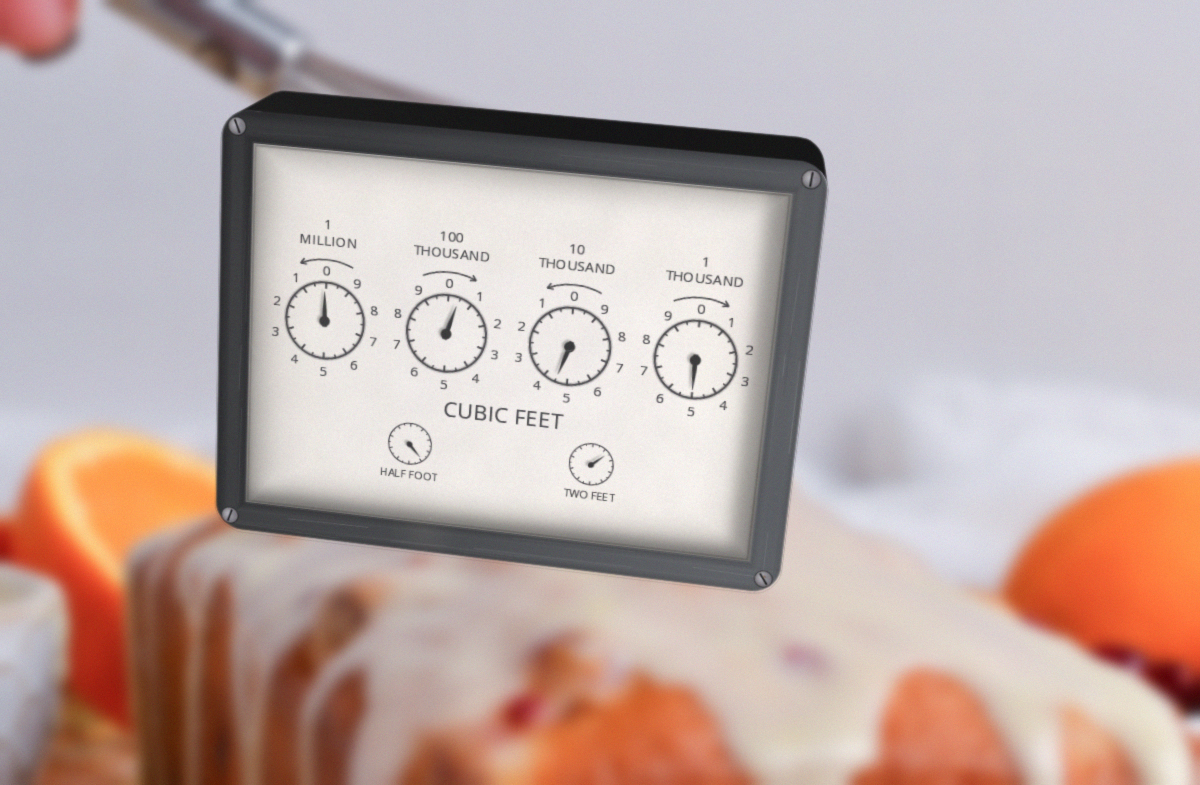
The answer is 4500 ft³
